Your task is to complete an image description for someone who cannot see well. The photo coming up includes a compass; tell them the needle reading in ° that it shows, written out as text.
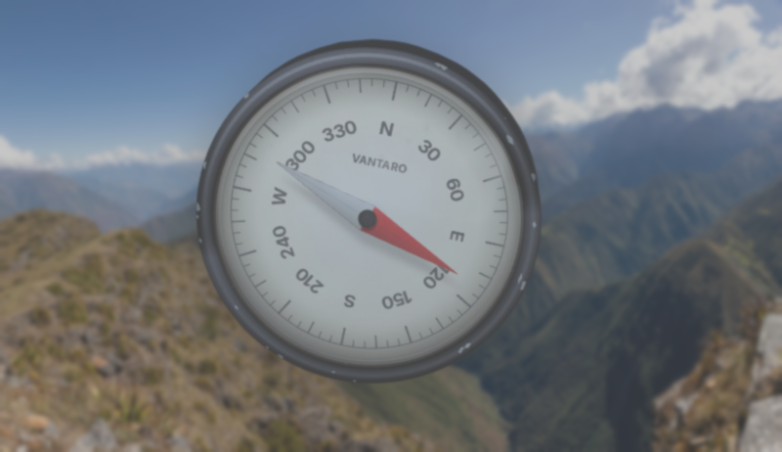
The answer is 110 °
